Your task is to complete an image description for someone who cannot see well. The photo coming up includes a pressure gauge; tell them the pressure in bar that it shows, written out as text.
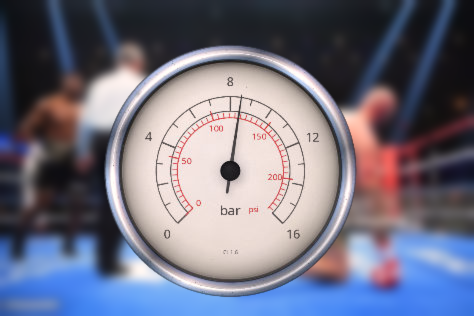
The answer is 8.5 bar
